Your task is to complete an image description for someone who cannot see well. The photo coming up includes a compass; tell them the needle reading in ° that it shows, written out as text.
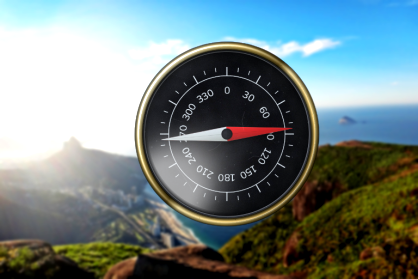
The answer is 85 °
